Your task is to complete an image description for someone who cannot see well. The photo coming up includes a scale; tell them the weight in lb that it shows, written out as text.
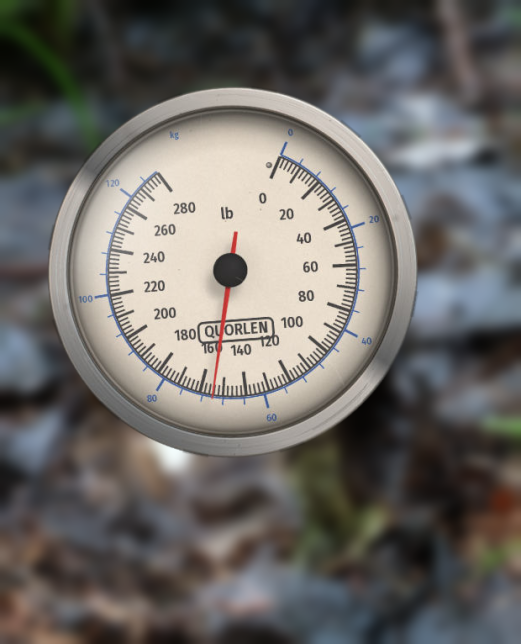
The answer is 154 lb
